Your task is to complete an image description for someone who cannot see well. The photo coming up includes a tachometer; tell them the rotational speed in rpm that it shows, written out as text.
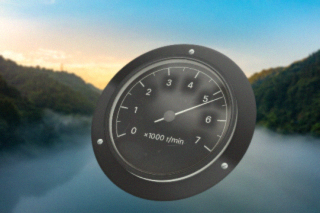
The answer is 5250 rpm
